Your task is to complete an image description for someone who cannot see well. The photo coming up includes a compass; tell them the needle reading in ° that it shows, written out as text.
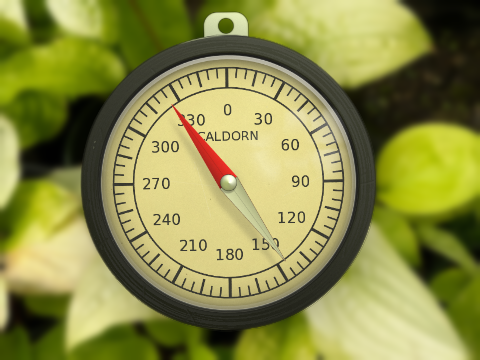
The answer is 325 °
